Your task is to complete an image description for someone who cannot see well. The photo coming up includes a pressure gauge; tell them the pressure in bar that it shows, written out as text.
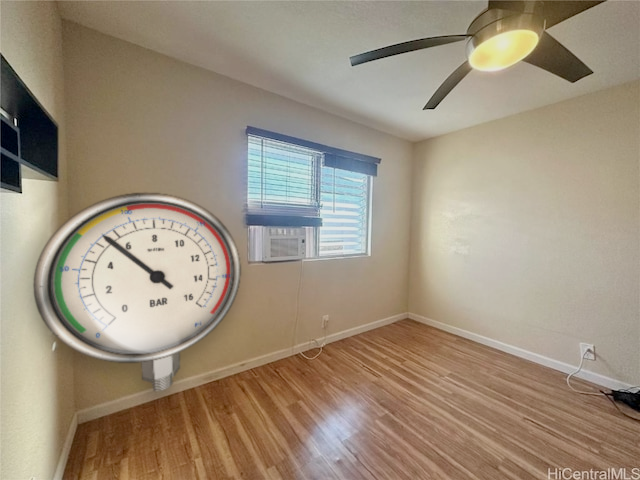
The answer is 5.5 bar
